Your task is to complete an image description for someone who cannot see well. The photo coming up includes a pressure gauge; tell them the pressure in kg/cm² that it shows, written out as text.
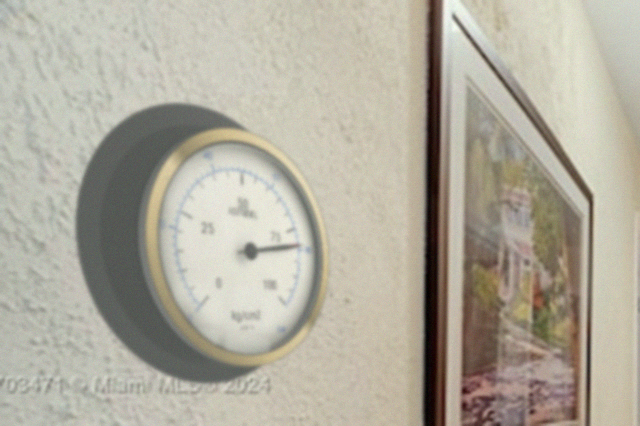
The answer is 80 kg/cm²
